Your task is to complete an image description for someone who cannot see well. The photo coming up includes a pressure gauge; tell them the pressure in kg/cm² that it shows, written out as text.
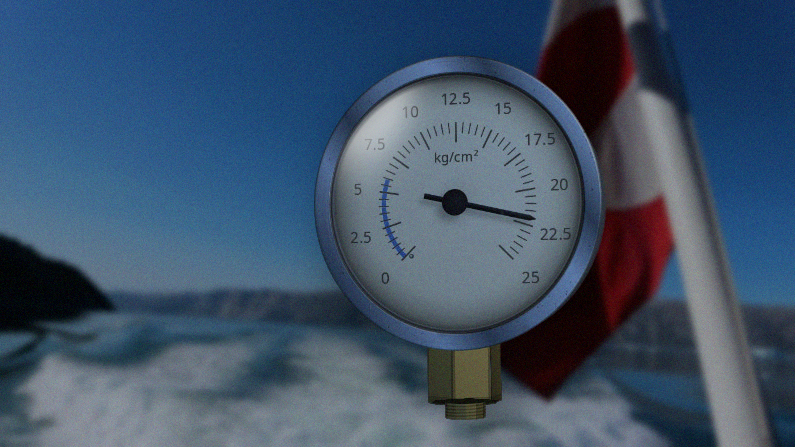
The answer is 22 kg/cm²
